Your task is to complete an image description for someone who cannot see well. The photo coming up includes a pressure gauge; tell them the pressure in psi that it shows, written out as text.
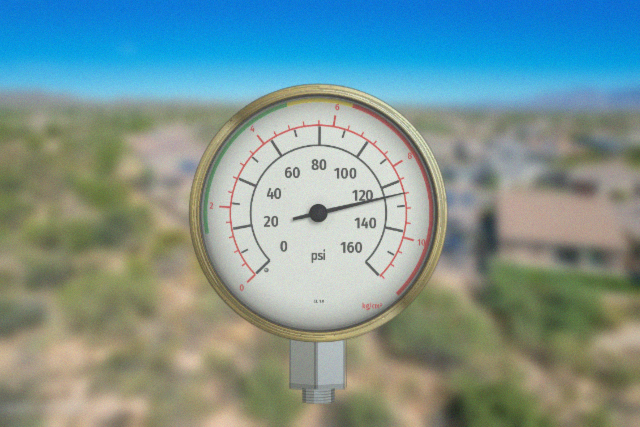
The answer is 125 psi
